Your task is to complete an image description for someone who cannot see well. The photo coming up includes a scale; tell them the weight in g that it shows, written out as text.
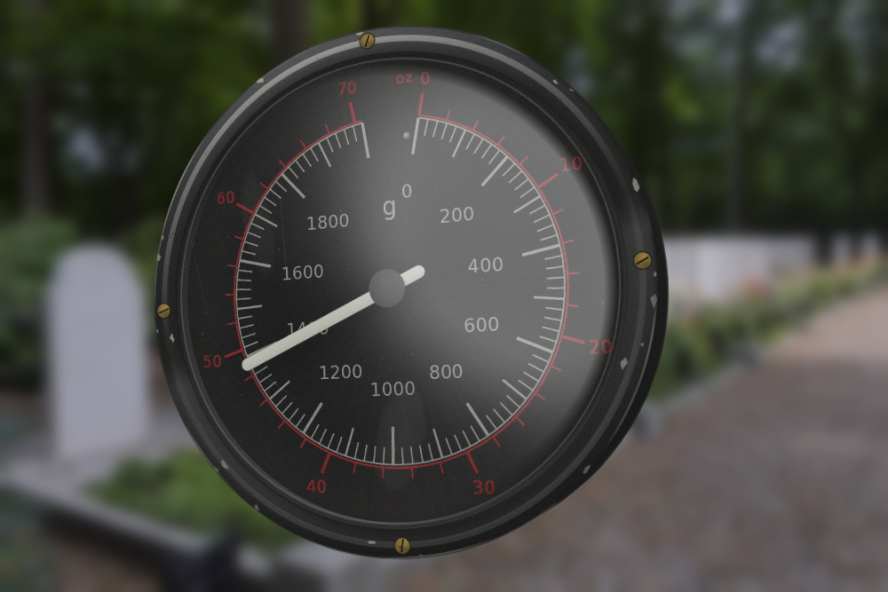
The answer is 1380 g
